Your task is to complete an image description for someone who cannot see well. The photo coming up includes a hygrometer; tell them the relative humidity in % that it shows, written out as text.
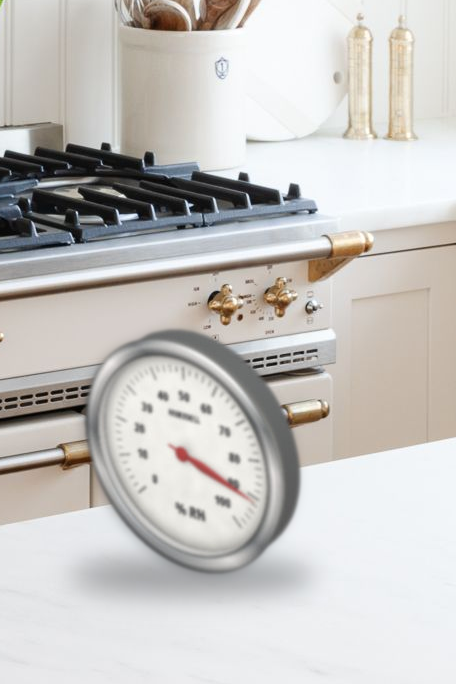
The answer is 90 %
